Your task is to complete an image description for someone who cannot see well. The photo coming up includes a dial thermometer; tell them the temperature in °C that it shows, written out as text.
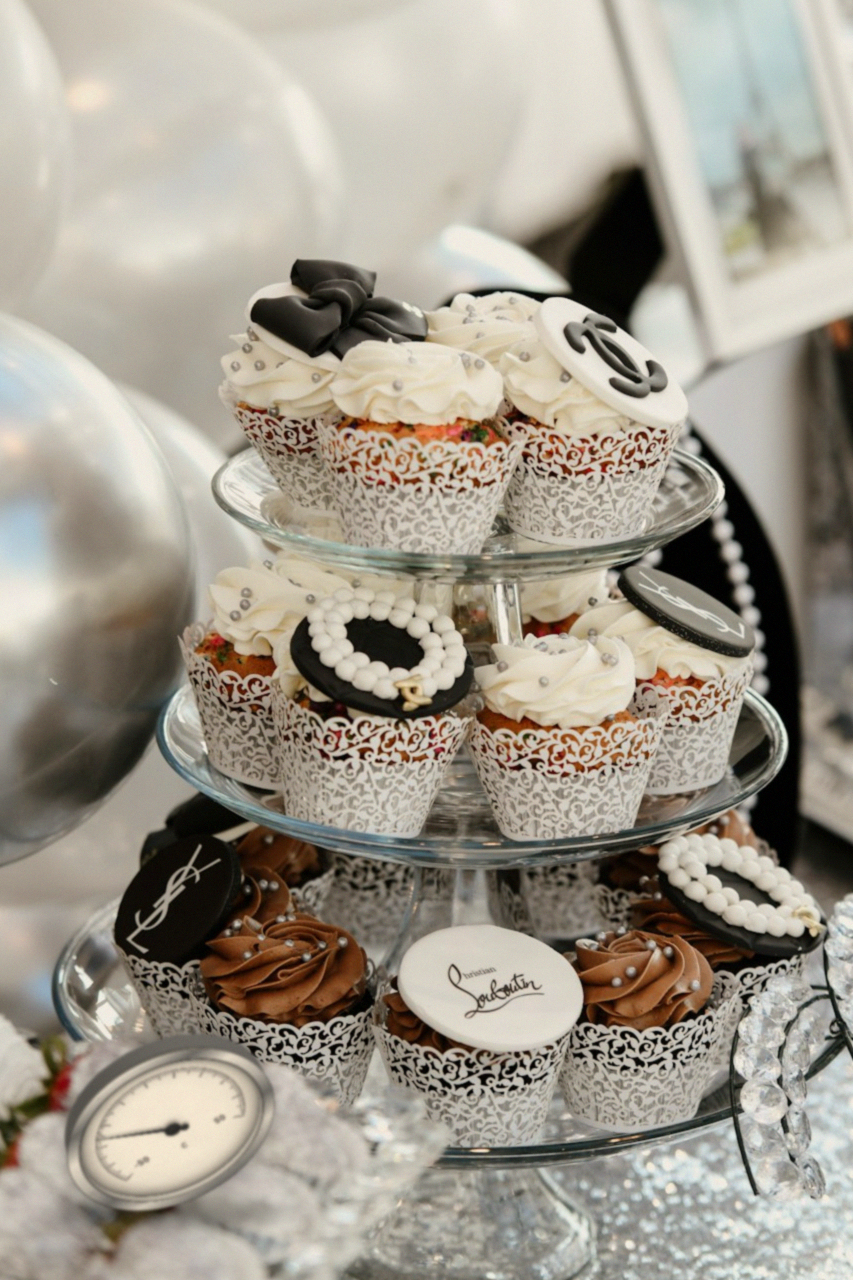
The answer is -25 °C
